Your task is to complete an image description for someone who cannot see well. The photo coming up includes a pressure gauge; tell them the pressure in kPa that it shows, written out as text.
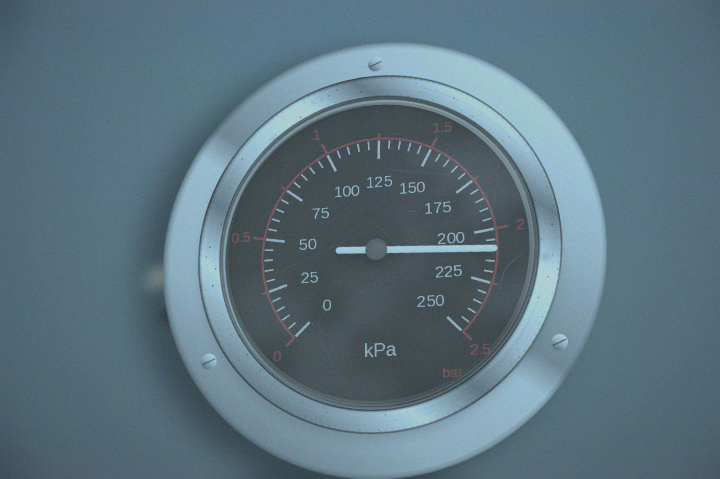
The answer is 210 kPa
